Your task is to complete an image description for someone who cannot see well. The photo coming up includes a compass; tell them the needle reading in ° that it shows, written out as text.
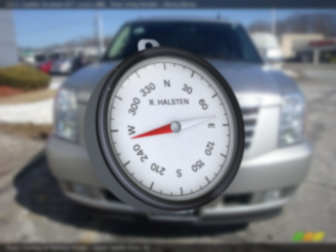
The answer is 260 °
